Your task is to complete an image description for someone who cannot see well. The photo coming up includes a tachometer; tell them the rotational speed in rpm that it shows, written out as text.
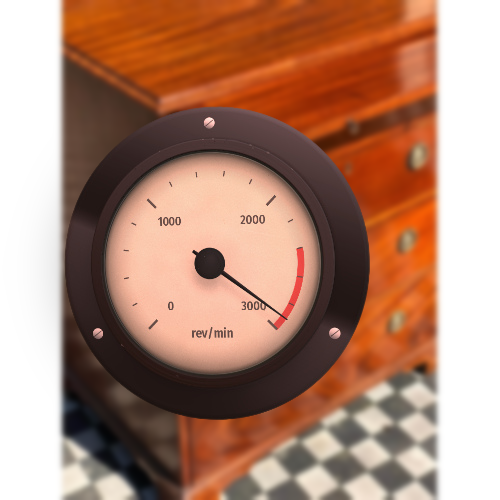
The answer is 2900 rpm
